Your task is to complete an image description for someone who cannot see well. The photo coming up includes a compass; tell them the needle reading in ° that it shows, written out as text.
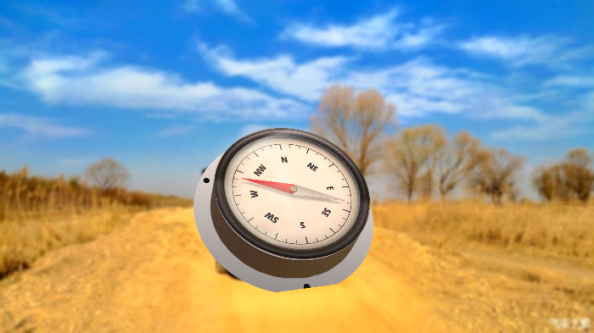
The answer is 290 °
